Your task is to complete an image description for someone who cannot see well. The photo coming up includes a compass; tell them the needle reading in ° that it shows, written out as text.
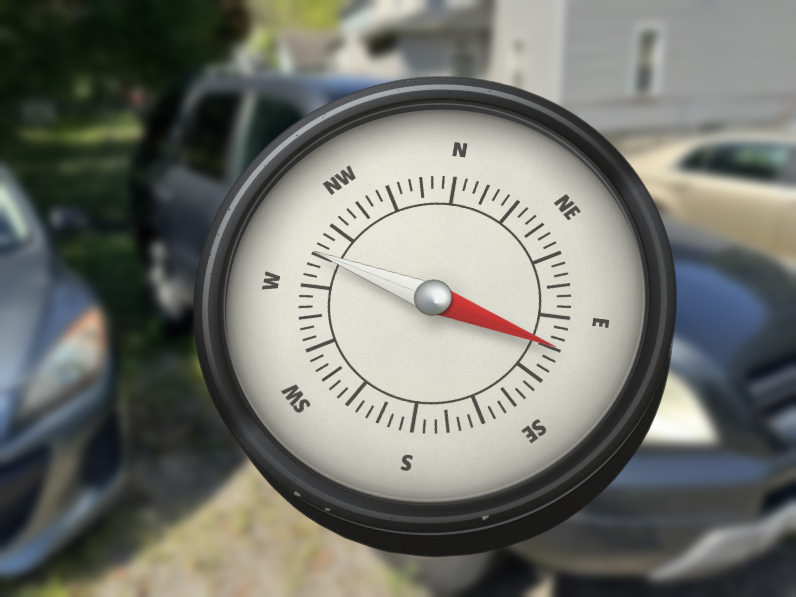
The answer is 105 °
